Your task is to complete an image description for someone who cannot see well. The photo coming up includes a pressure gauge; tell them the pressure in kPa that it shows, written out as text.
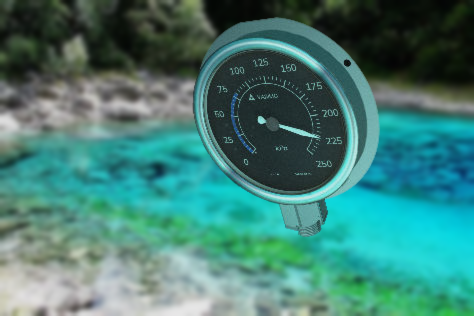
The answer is 225 kPa
